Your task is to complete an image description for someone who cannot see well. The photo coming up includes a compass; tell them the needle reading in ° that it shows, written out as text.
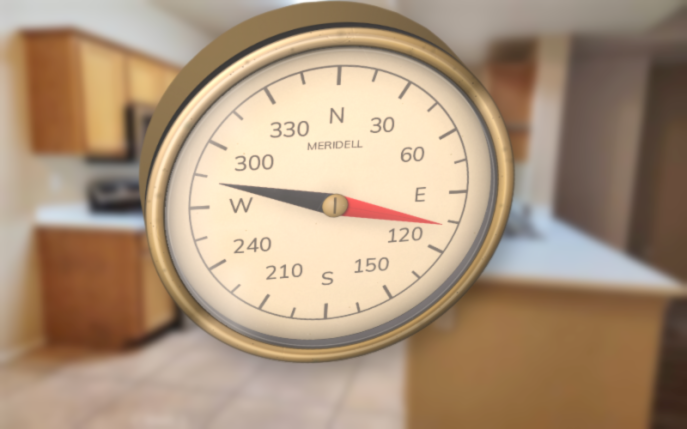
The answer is 105 °
